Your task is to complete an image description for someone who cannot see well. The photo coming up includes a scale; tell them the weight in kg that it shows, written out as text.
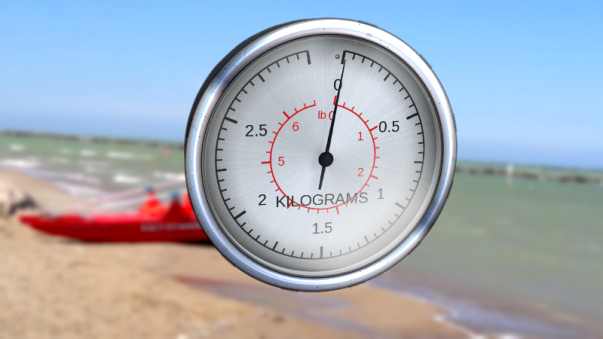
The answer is 0 kg
